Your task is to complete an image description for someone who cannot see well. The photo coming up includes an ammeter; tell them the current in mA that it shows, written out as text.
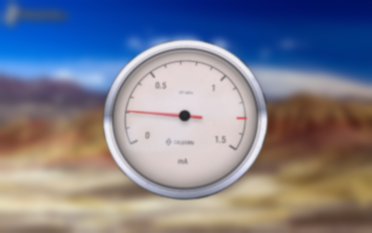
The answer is 0.2 mA
